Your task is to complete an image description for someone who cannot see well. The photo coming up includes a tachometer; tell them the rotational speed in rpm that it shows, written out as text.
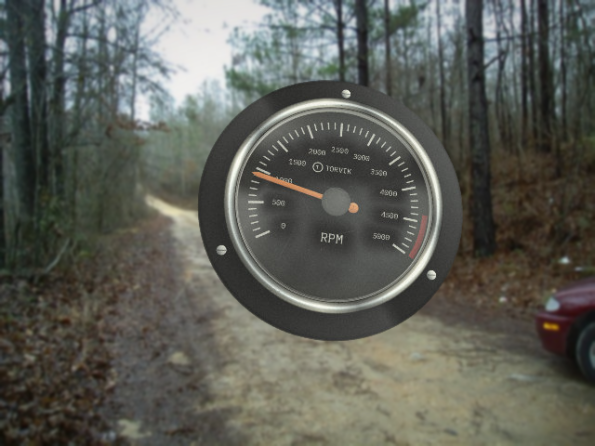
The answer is 900 rpm
